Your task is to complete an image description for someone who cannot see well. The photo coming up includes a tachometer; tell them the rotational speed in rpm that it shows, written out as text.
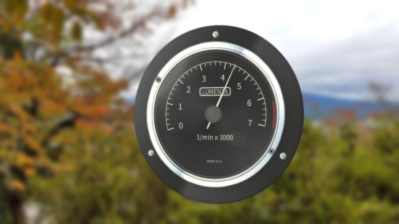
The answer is 4400 rpm
